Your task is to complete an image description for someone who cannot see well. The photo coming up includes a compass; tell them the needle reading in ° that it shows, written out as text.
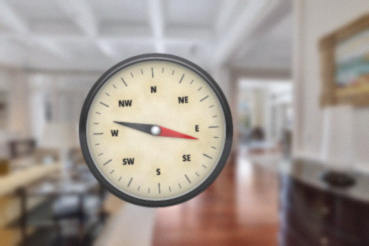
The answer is 105 °
